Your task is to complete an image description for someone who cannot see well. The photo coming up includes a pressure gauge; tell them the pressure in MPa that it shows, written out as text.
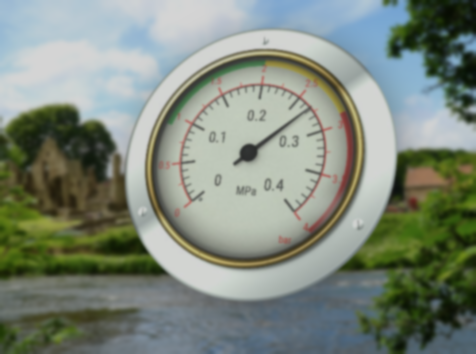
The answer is 0.27 MPa
